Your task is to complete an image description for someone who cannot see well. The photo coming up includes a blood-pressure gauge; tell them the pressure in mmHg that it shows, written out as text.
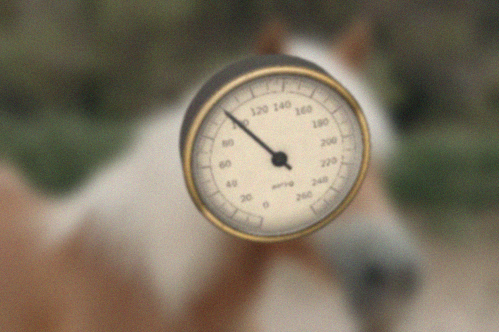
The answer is 100 mmHg
